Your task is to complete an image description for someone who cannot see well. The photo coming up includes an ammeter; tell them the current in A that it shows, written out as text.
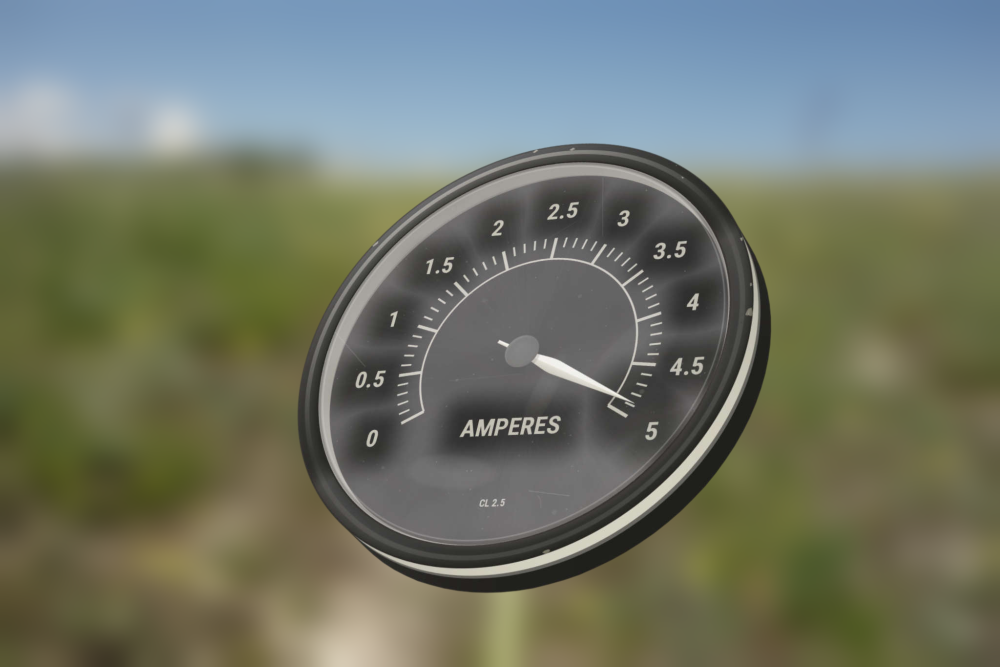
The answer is 4.9 A
